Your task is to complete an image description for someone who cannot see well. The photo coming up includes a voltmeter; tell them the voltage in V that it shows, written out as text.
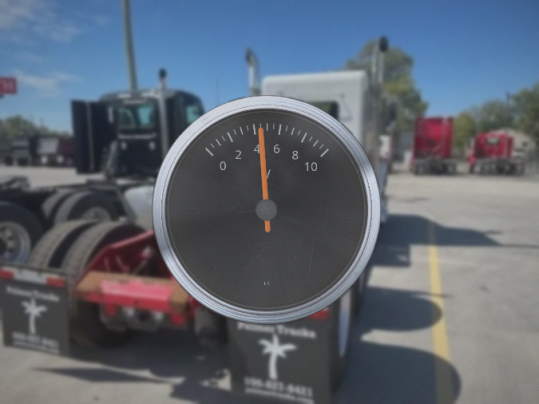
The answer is 4.5 V
